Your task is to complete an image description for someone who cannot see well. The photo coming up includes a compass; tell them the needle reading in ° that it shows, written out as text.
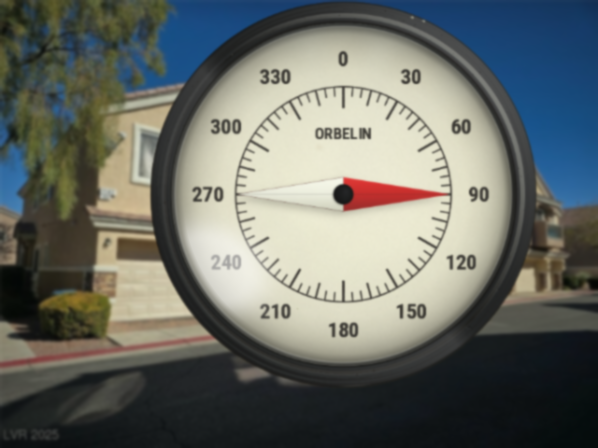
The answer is 90 °
